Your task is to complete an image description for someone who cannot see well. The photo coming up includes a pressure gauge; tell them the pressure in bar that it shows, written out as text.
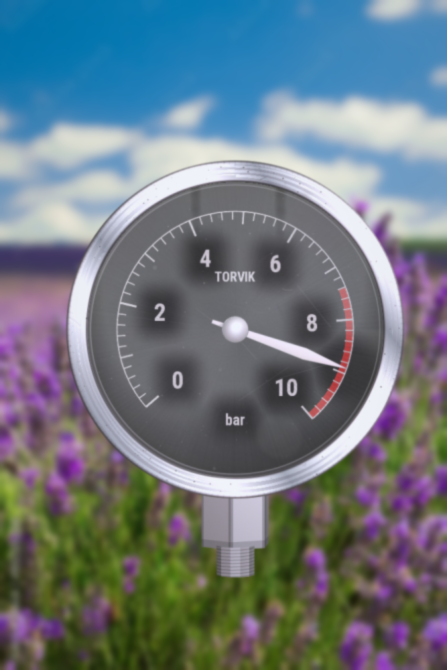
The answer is 8.9 bar
